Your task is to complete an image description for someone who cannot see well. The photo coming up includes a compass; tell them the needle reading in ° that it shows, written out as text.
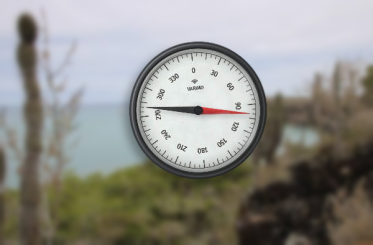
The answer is 100 °
